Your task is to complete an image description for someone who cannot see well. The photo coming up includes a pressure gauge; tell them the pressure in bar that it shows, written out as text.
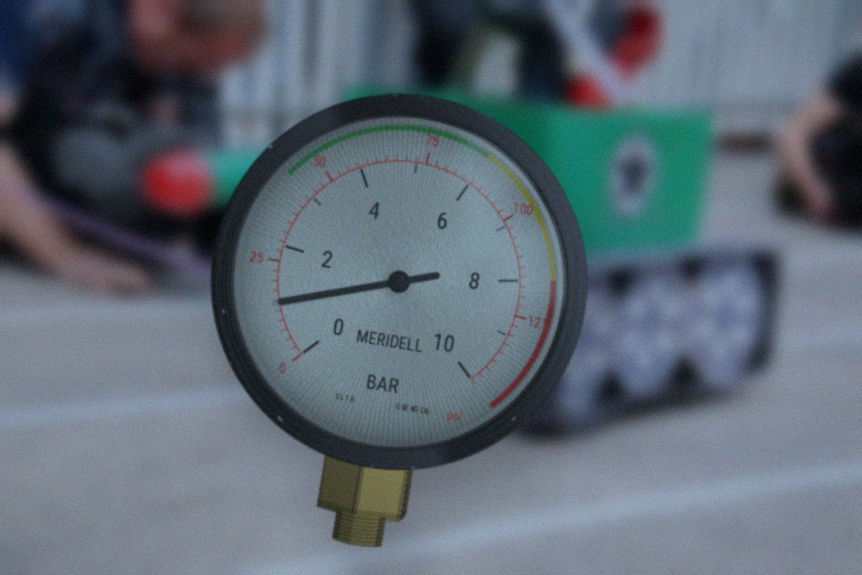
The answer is 1 bar
